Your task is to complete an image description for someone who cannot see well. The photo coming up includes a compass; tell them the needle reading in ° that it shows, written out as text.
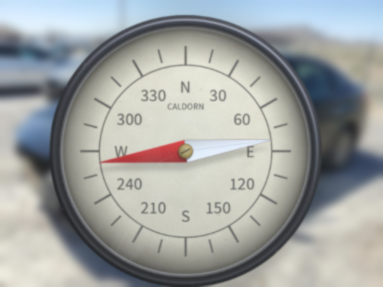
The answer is 262.5 °
